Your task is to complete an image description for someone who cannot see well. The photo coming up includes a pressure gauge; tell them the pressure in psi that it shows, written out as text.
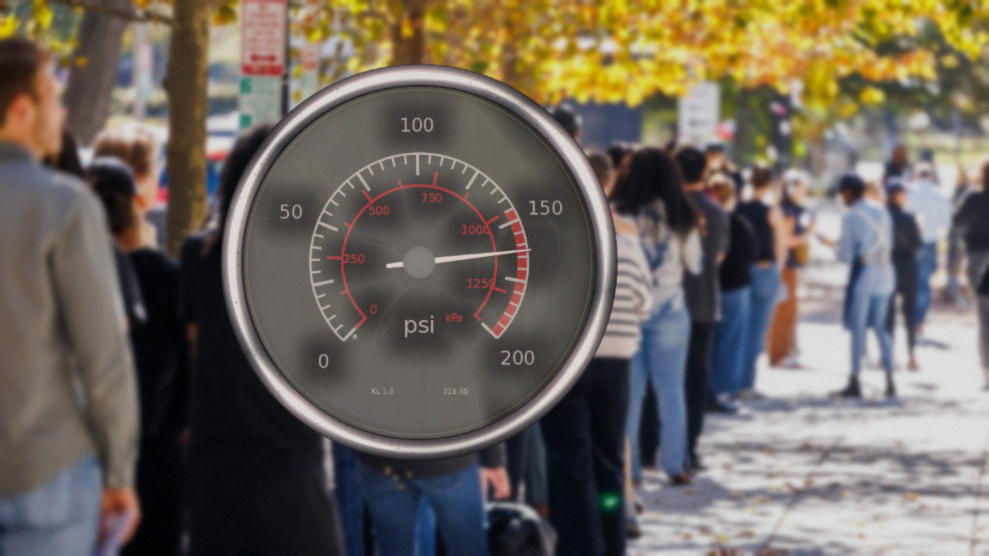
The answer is 162.5 psi
